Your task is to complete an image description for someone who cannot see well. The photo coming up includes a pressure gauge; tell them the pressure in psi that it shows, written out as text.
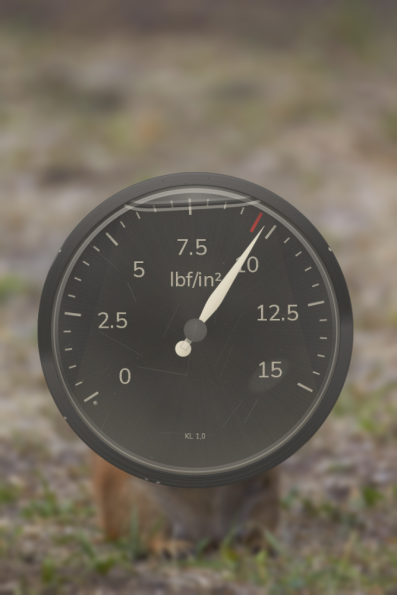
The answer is 9.75 psi
